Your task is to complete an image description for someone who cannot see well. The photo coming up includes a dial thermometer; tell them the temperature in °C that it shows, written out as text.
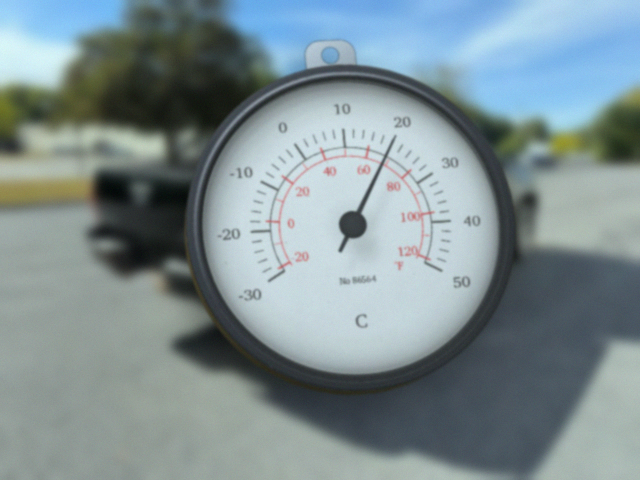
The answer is 20 °C
